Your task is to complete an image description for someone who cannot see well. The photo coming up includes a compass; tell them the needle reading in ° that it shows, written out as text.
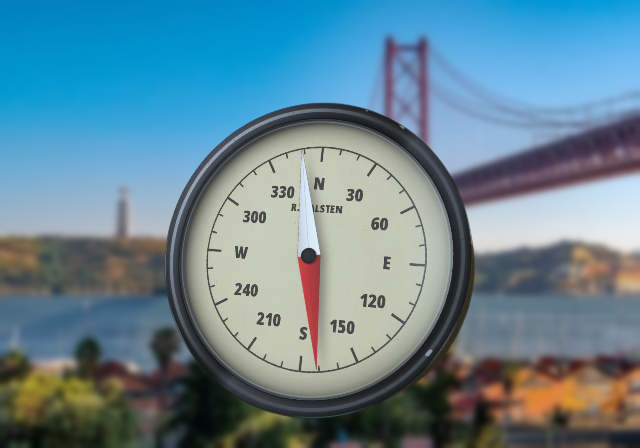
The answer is 170 °
